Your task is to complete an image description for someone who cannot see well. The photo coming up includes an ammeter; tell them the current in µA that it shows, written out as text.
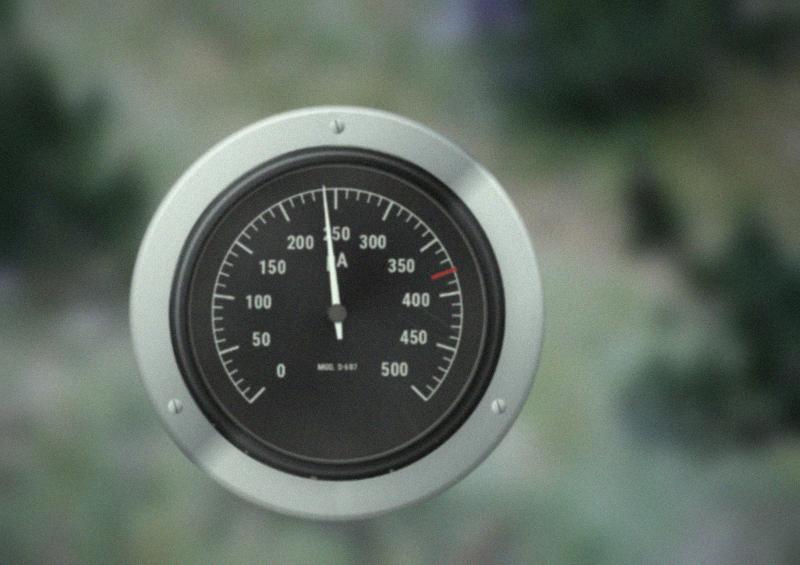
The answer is 240 µA
